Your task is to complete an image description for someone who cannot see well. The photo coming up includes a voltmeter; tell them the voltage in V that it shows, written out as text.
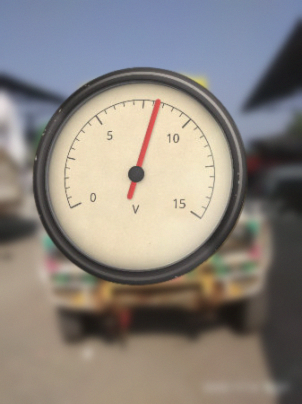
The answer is 8.25 V
